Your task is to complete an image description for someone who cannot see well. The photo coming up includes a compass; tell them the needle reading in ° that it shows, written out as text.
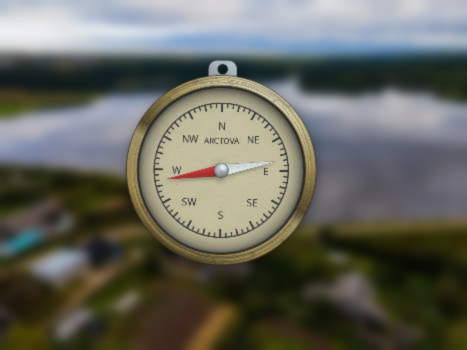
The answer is 260 °
